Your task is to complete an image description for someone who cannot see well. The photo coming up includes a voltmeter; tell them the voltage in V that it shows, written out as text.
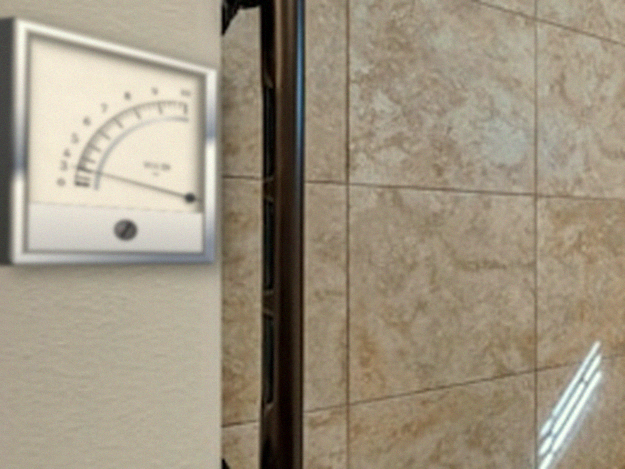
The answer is 3 V
